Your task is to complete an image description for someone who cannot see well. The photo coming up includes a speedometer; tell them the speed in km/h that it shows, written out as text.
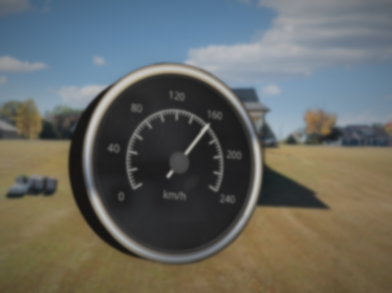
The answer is 160 km/h
